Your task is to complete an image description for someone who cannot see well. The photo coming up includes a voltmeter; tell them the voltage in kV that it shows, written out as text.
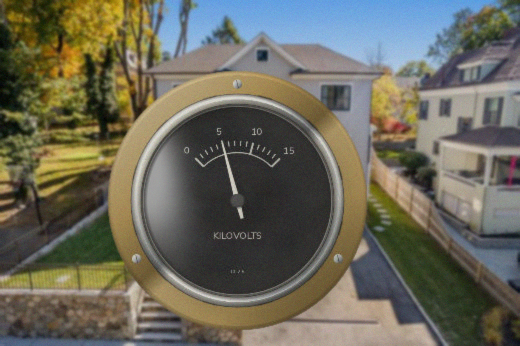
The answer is 5 kV
